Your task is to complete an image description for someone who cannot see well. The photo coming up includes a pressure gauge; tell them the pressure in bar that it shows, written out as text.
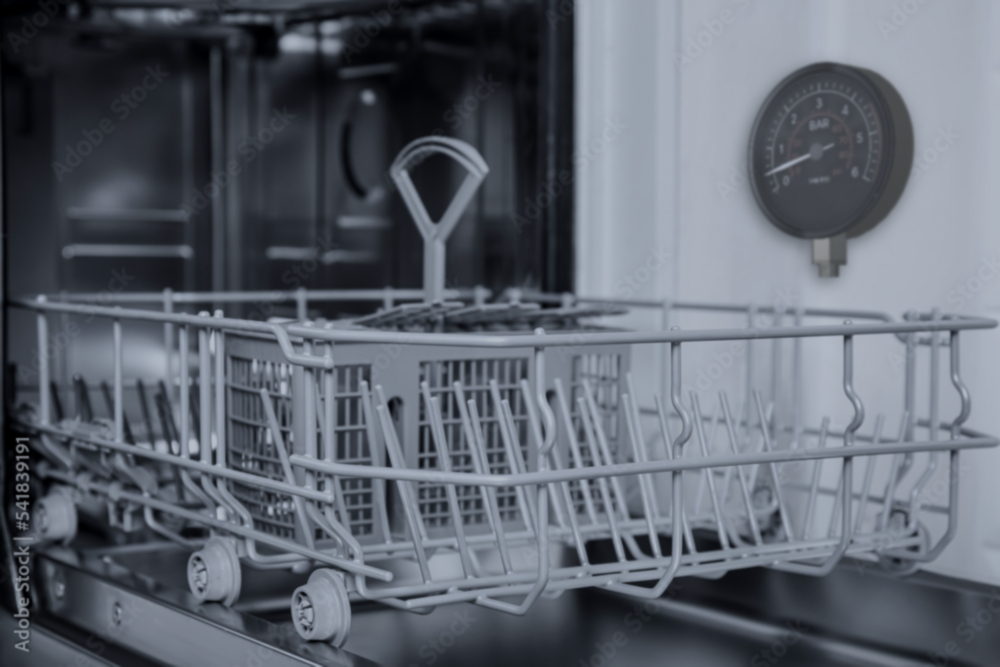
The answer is 0.4 bar
